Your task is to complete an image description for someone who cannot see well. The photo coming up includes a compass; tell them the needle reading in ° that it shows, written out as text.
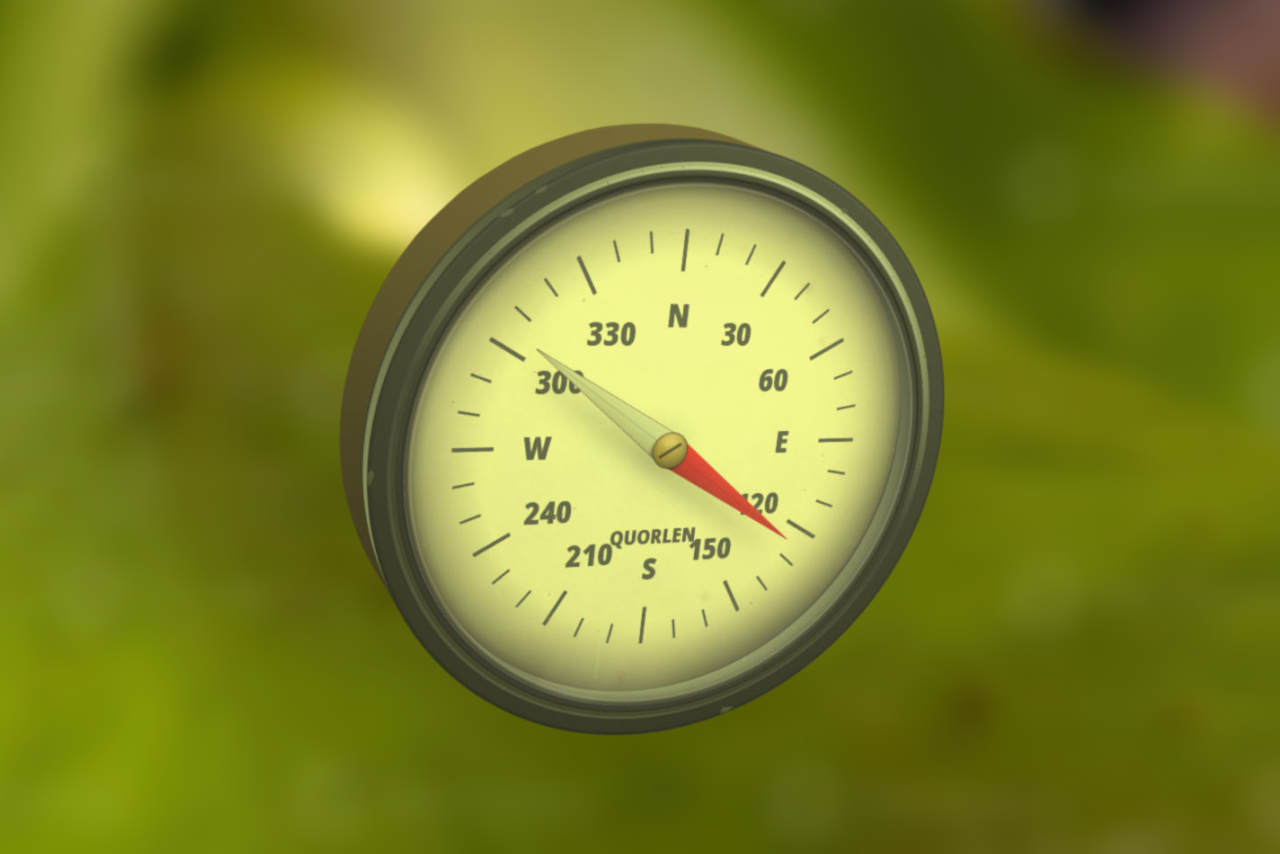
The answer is 125 °
